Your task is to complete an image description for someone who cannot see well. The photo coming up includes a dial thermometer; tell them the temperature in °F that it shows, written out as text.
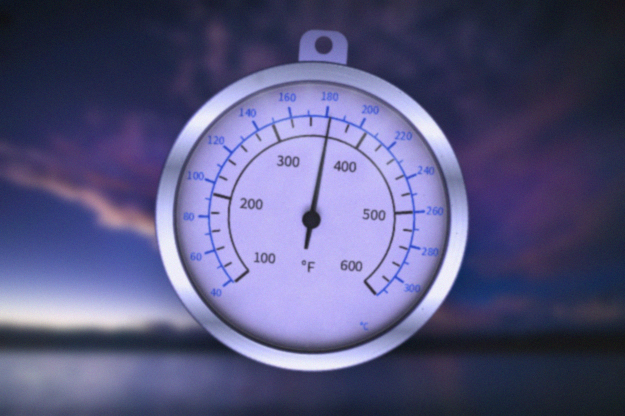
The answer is 360 °F
